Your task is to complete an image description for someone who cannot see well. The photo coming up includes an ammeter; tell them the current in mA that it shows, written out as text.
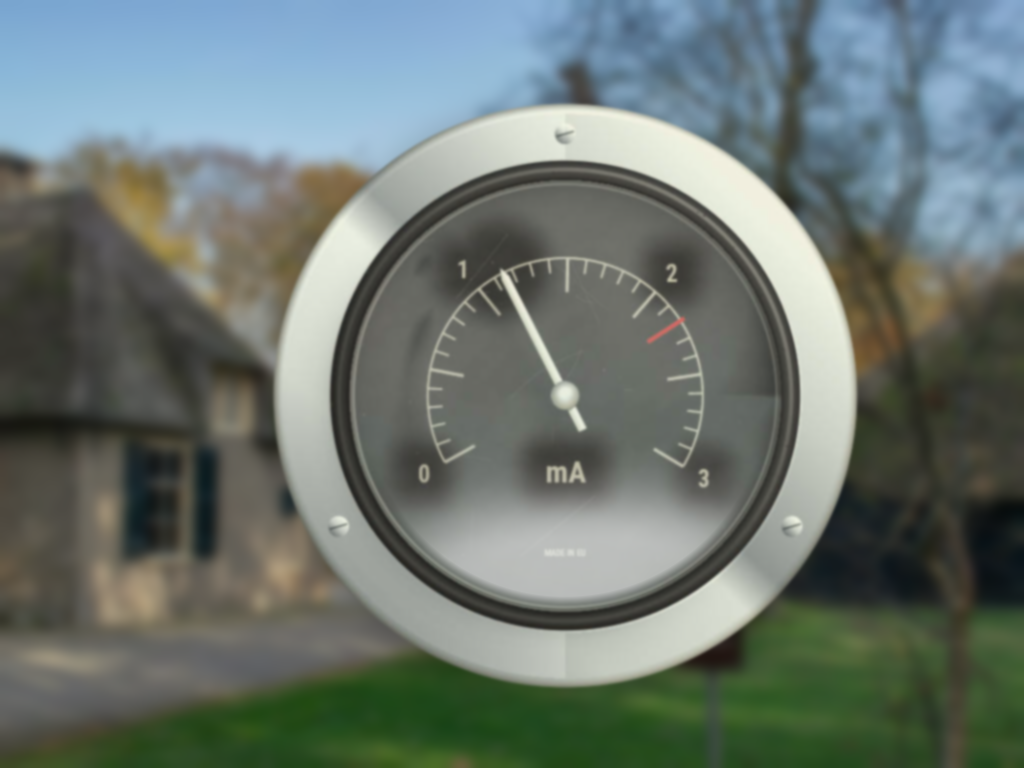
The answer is 1.15 mA
